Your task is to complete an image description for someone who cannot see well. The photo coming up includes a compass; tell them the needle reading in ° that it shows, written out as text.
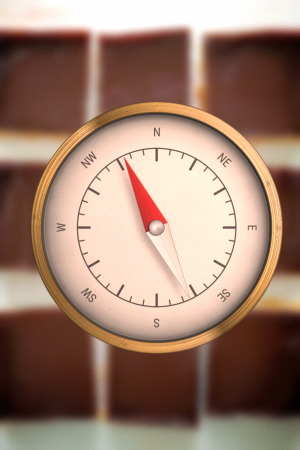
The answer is 335 °
